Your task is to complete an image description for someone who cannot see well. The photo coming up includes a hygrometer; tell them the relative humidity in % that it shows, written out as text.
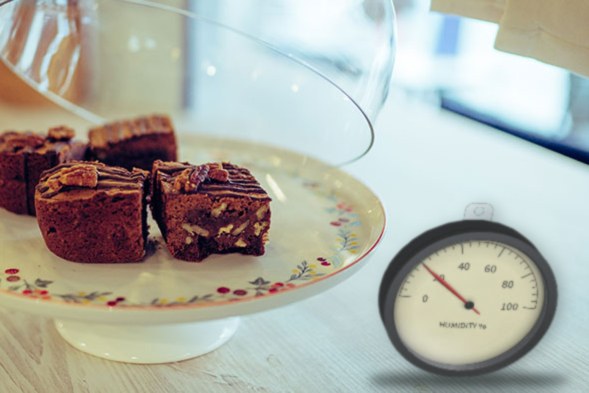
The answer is 20 %
